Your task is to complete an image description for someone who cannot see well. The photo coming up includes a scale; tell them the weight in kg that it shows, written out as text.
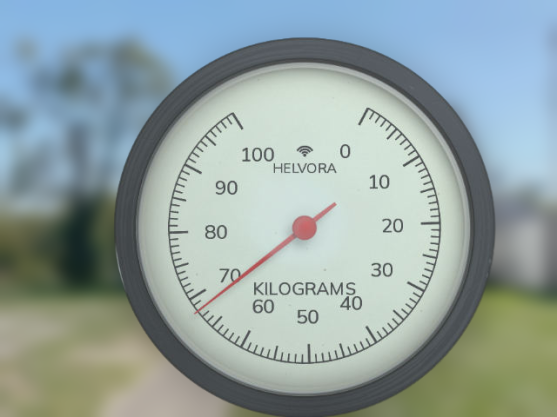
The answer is 68 kg
